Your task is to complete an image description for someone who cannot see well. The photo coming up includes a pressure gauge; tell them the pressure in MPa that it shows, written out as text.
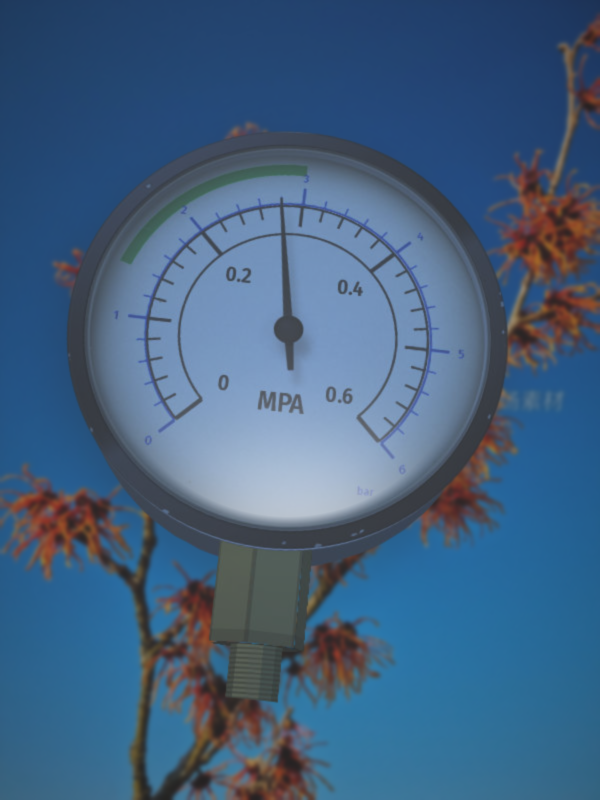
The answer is 0.28 MPa
